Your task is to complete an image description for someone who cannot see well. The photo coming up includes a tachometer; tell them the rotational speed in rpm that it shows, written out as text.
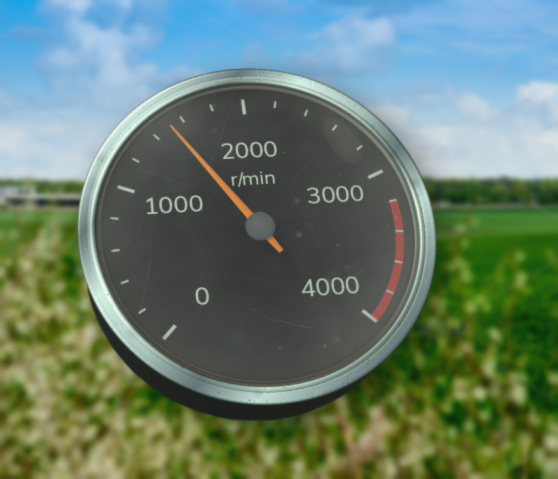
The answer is 1500 rpm
